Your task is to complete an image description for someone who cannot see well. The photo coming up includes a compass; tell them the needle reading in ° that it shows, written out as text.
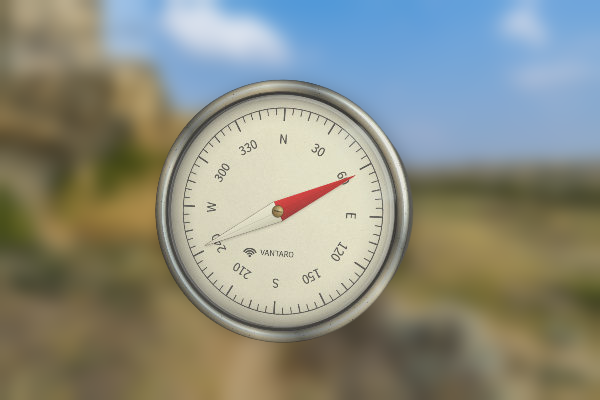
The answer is 62.5 °
